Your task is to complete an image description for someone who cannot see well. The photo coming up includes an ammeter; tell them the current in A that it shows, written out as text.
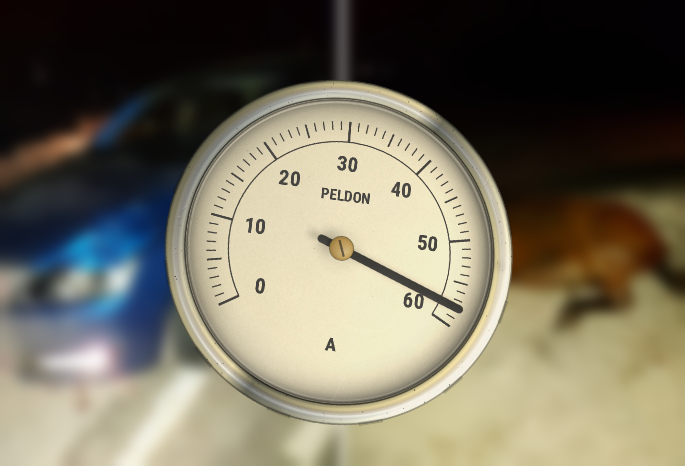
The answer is 58 A
